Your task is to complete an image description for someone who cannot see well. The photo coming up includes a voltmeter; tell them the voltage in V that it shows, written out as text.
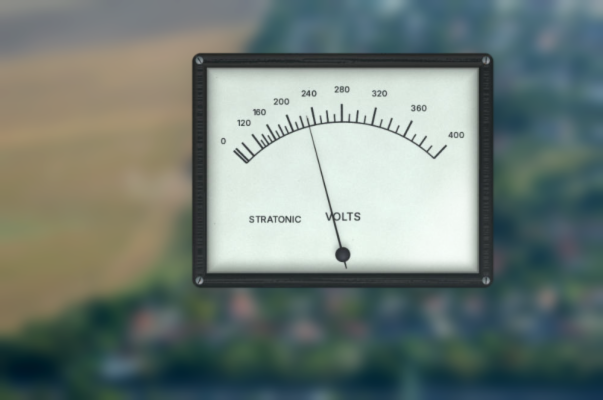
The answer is 230 V
